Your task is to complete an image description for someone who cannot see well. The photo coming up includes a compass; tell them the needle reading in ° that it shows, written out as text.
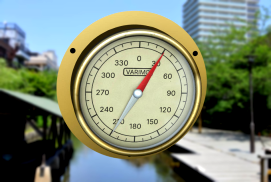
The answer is 30 °
